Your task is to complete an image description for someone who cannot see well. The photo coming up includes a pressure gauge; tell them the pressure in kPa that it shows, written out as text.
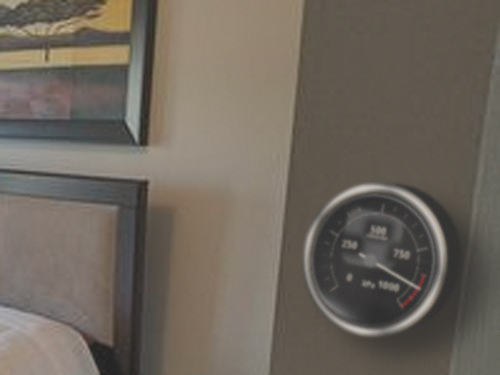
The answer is 900 kPa
